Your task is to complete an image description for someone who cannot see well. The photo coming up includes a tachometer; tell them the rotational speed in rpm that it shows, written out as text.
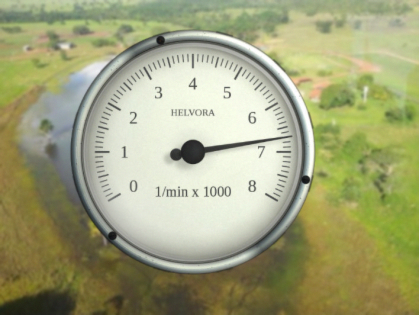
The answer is 6700 rpm
